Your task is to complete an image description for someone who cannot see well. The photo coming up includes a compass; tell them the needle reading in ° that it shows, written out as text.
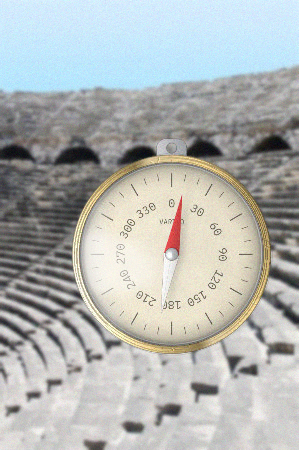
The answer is 10 °
